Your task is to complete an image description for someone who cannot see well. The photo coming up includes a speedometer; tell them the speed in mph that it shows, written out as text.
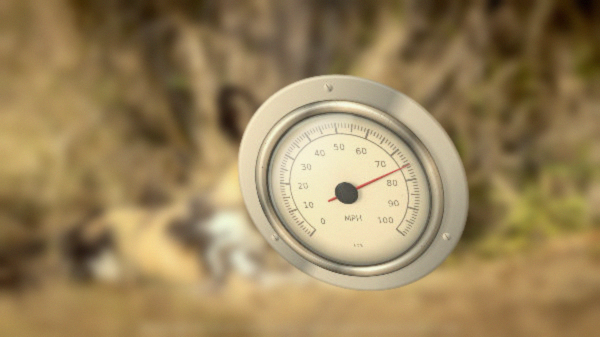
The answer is 75 mph
